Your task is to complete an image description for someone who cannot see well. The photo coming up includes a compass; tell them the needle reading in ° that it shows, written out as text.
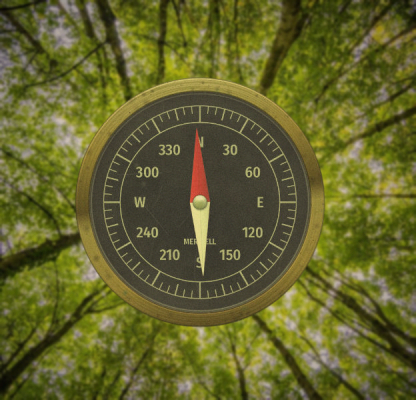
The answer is 357.5 °
